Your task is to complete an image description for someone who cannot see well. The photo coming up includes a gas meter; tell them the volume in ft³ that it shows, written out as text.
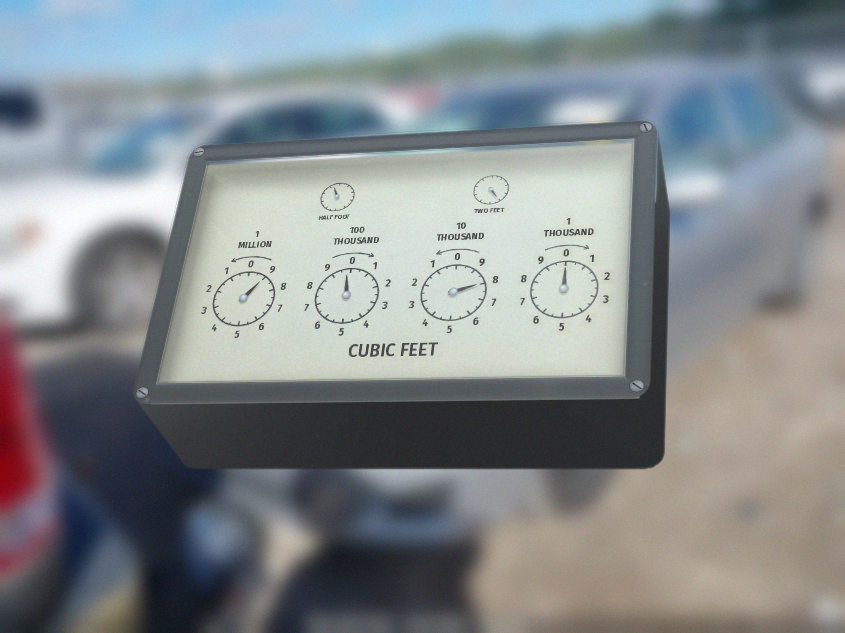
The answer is 898000 ft³
